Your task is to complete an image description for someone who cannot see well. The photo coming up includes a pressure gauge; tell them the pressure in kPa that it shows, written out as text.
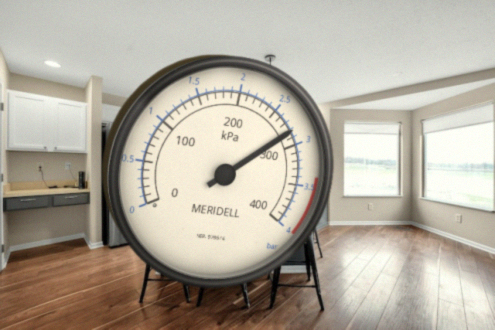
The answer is 280 kPa
